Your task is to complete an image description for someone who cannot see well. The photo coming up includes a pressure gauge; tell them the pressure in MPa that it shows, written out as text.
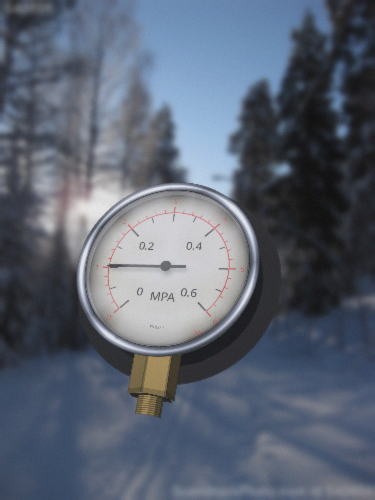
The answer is 0.1 MPa
